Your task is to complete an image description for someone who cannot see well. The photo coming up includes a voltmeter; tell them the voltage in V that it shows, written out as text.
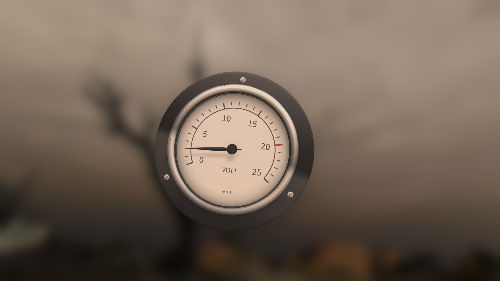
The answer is 2 V
